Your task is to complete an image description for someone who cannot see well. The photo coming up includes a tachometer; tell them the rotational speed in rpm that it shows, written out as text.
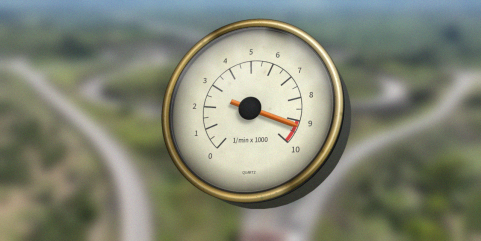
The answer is 9250 rpm
